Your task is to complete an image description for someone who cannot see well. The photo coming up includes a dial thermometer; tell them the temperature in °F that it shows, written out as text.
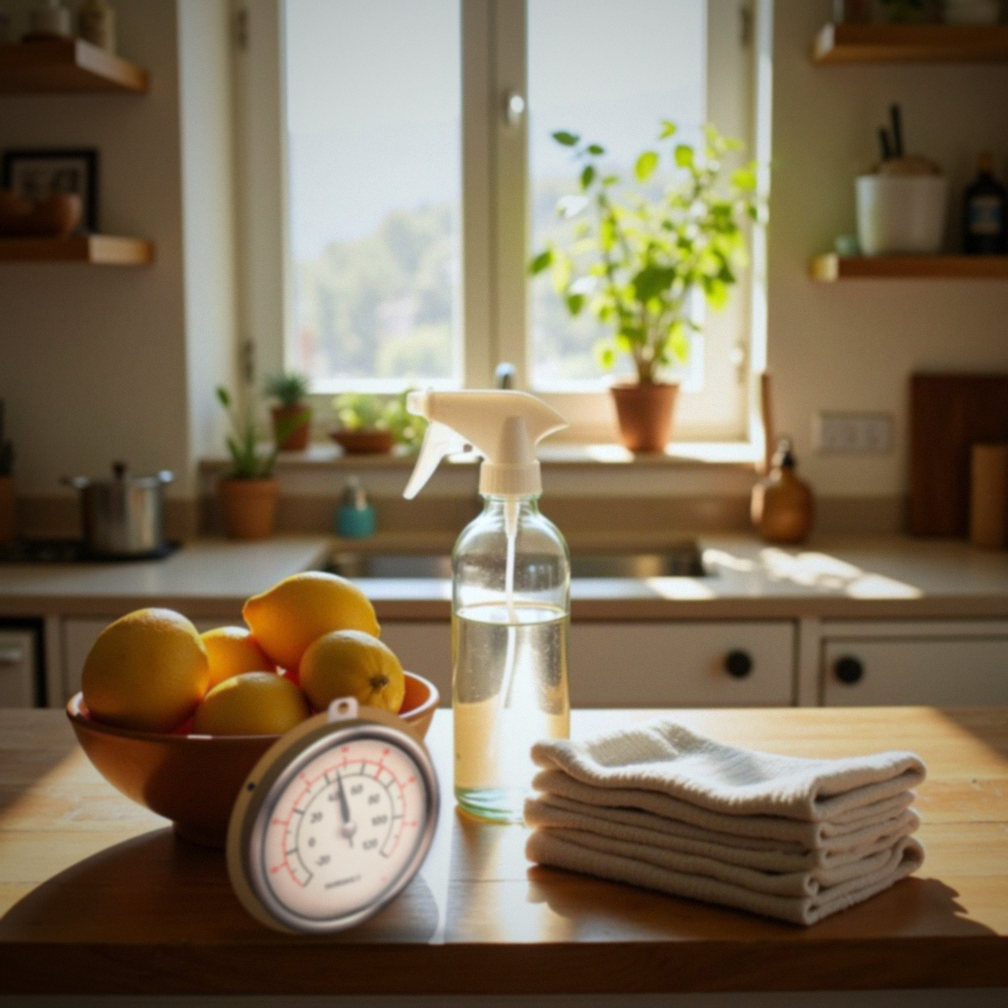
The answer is 45 °F
